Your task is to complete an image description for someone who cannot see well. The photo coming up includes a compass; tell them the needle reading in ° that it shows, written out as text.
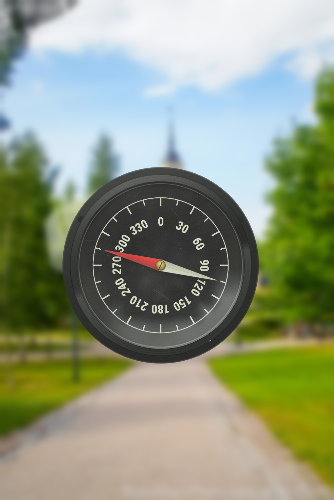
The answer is 285 °
